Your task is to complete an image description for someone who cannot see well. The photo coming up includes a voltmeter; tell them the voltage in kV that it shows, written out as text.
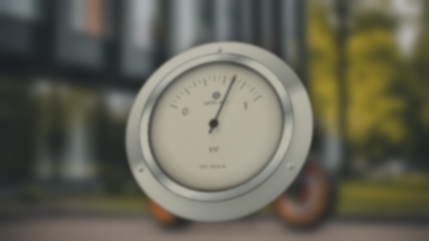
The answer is 0.7 kV
